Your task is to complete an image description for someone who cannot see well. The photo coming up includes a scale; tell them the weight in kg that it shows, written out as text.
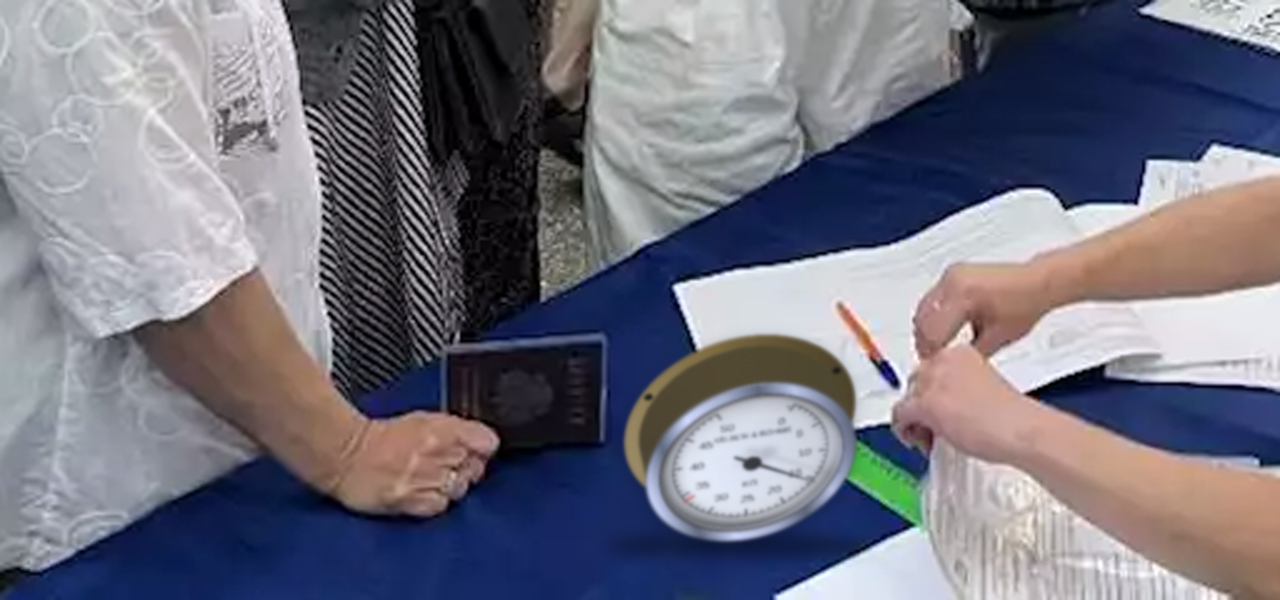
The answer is 15 kg
